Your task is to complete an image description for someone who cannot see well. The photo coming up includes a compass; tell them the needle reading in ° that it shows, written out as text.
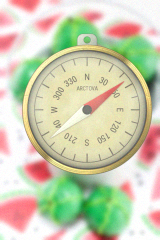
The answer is 52.5 °
